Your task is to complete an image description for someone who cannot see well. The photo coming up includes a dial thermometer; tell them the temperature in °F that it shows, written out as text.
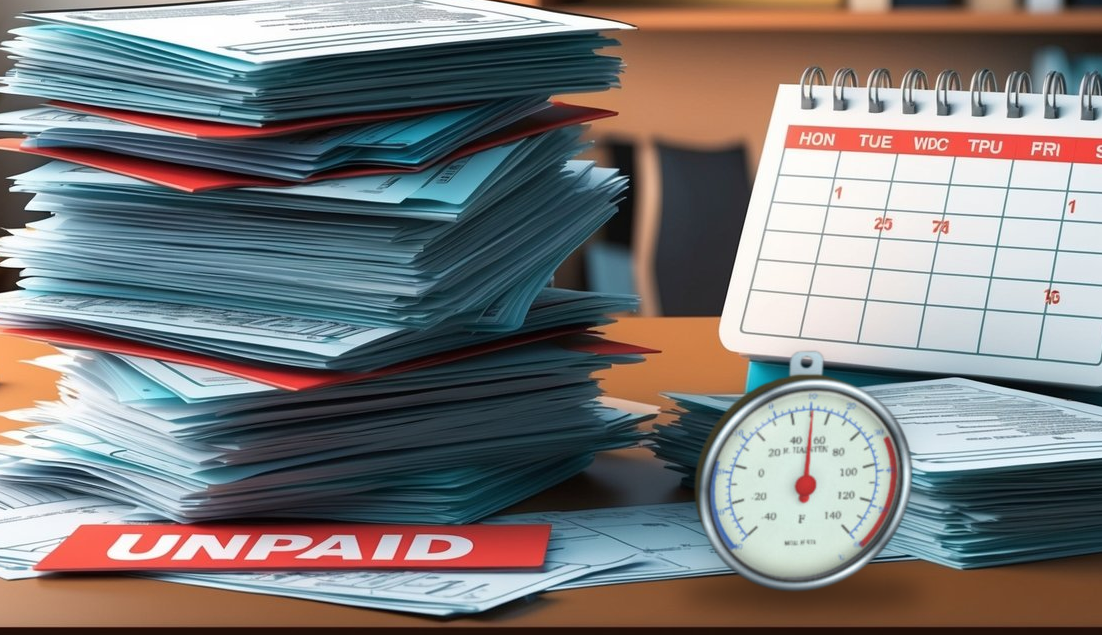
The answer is 50 °F
